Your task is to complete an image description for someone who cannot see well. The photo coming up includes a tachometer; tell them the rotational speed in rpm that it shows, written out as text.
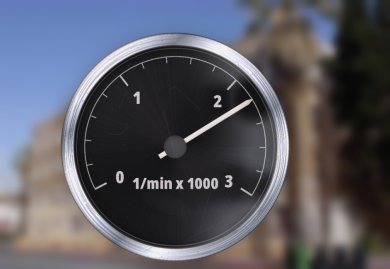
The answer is 2200 rpm
